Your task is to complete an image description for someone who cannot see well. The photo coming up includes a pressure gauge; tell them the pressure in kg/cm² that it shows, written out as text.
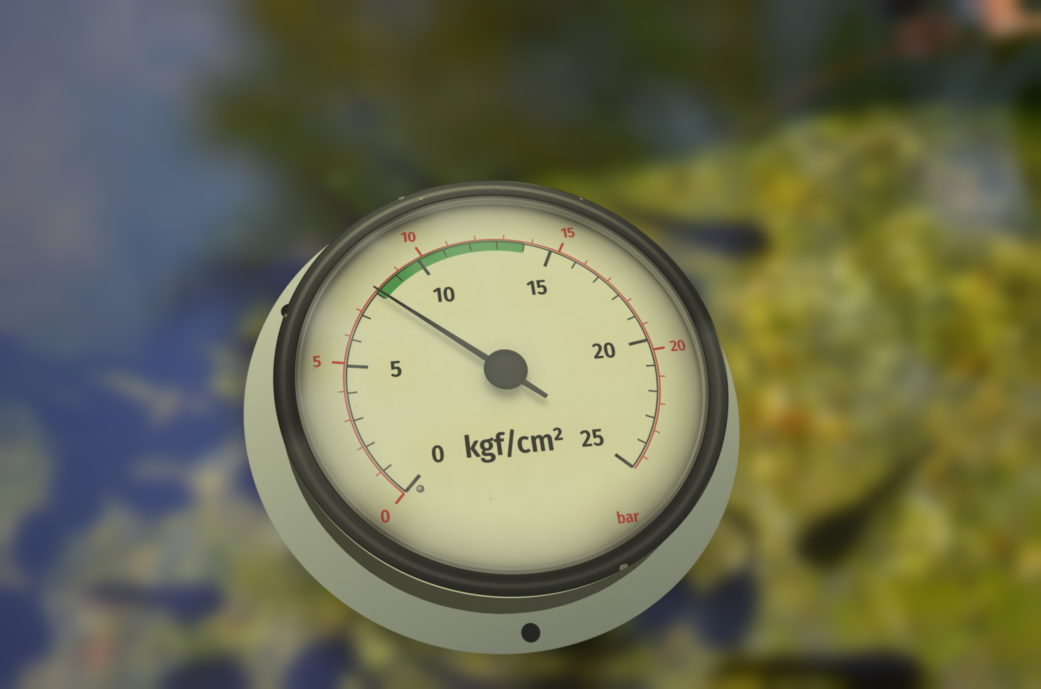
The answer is 8 kg/cm²
